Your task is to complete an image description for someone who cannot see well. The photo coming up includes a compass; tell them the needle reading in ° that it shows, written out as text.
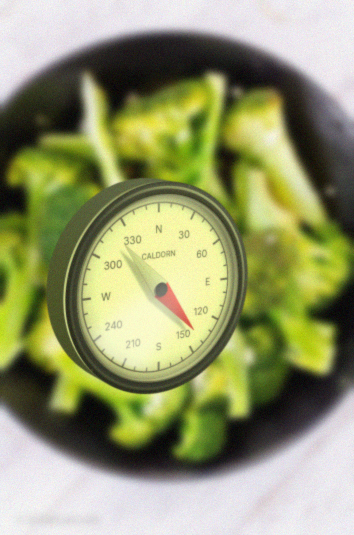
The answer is 140 °
